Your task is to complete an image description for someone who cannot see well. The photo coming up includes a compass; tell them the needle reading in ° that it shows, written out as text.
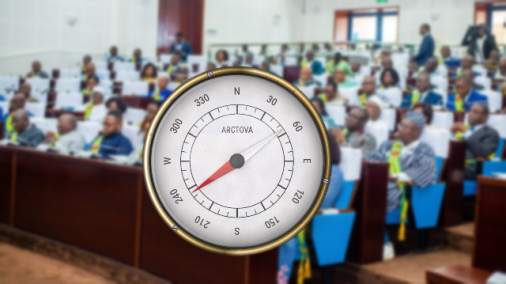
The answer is 235 °
